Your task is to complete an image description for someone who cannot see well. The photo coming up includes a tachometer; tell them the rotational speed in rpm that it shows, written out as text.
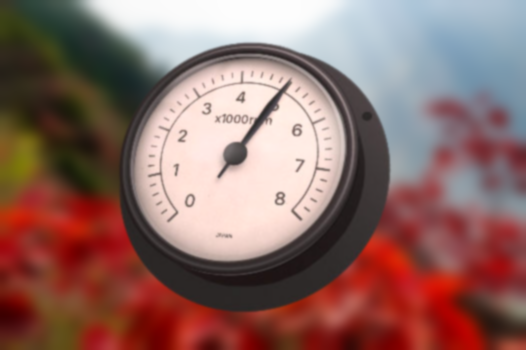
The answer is 5000 rpm
